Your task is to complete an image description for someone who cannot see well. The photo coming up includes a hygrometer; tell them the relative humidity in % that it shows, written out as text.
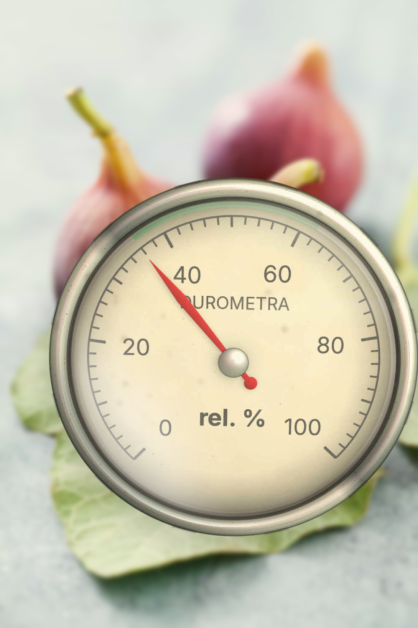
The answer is 36 %
